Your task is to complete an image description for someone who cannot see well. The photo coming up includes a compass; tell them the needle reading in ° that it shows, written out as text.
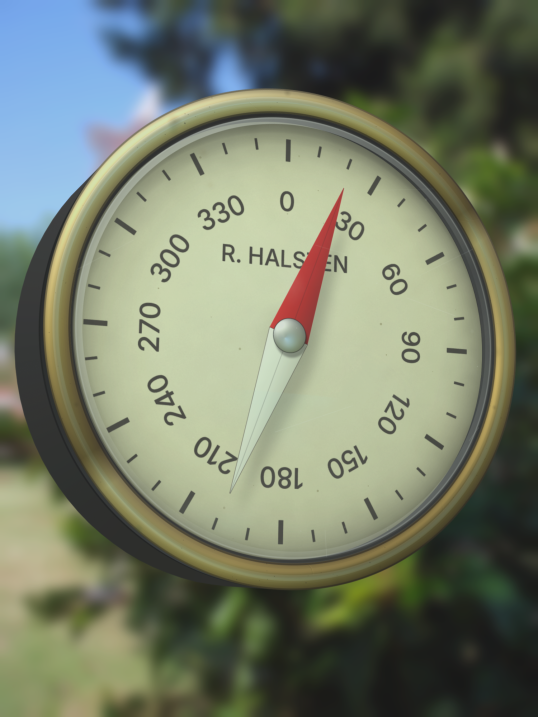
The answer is 20 °
